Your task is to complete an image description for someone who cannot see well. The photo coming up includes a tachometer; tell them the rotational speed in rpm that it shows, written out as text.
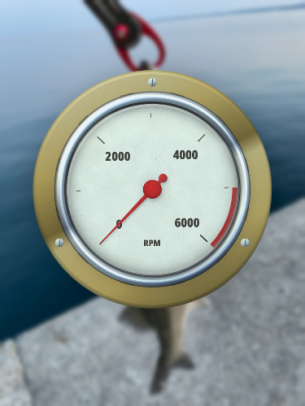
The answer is 0 rpm
